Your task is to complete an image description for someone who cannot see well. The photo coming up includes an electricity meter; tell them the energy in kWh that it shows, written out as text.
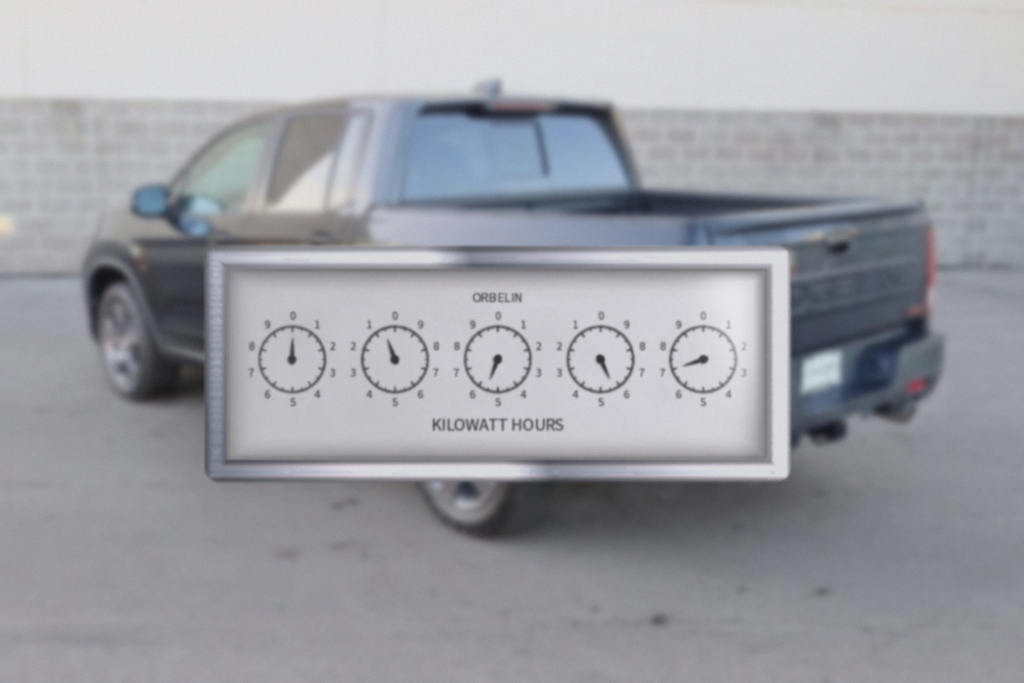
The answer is 557 kWh
